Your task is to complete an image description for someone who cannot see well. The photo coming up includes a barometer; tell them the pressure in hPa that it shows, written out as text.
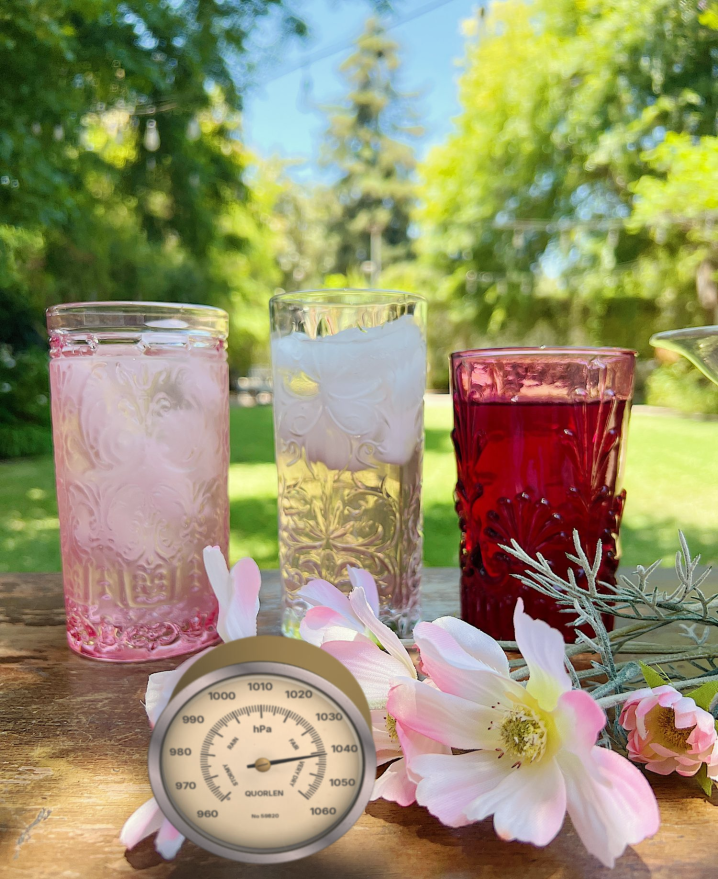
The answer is 1040 hPa
